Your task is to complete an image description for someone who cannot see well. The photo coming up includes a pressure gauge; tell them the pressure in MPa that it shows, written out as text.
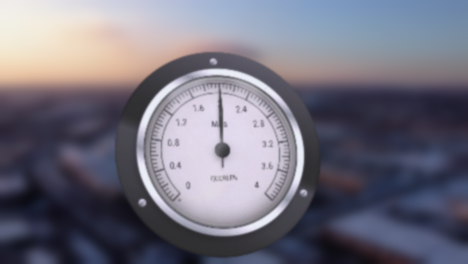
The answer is 2 MPa
